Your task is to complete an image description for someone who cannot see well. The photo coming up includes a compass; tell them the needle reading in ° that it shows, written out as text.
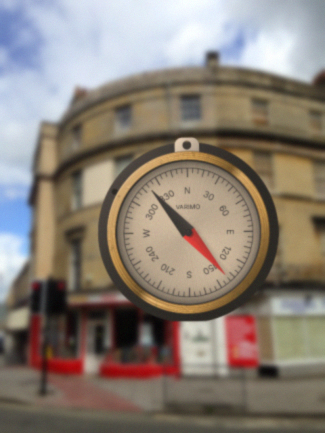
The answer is 140 °
